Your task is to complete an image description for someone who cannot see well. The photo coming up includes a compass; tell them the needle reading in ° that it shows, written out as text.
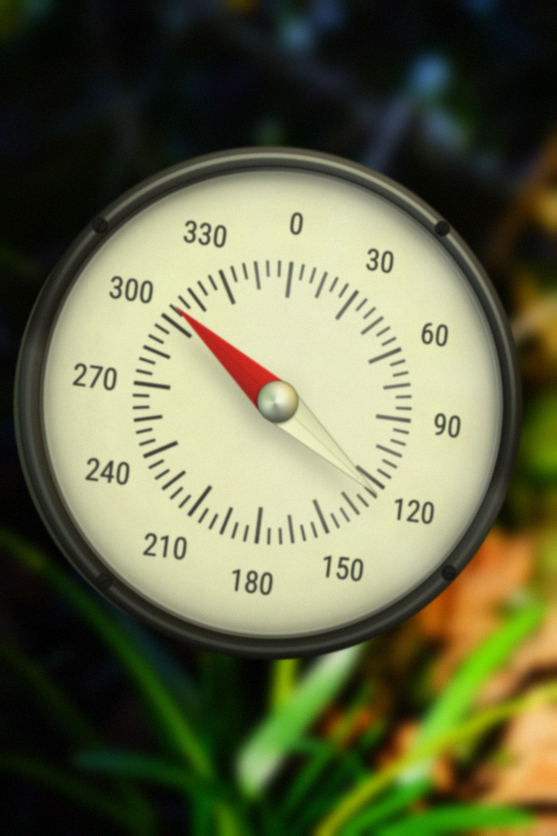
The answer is 305 °
